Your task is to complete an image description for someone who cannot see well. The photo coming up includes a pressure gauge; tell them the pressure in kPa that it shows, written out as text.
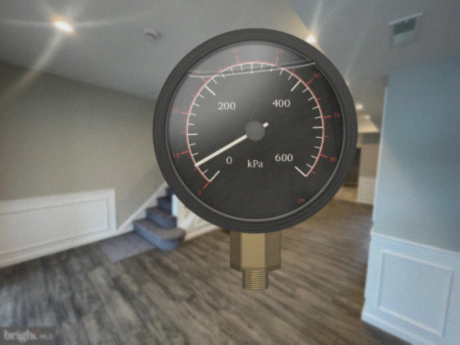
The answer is 40 kPa
